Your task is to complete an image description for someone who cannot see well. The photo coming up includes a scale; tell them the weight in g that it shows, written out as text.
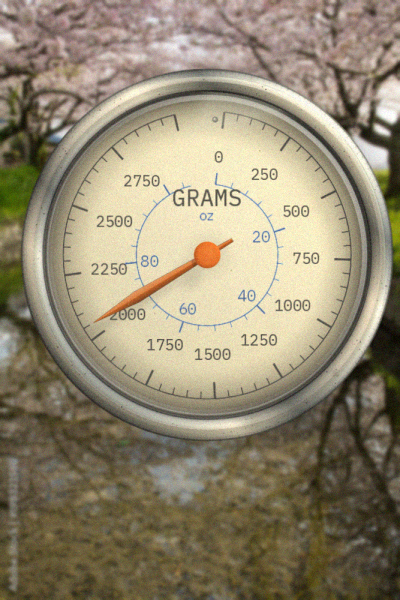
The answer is 2050 g
